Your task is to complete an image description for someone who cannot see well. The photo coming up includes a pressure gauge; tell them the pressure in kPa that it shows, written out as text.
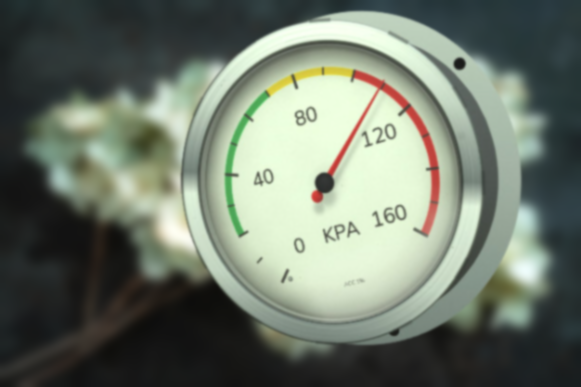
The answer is 110 kPa
